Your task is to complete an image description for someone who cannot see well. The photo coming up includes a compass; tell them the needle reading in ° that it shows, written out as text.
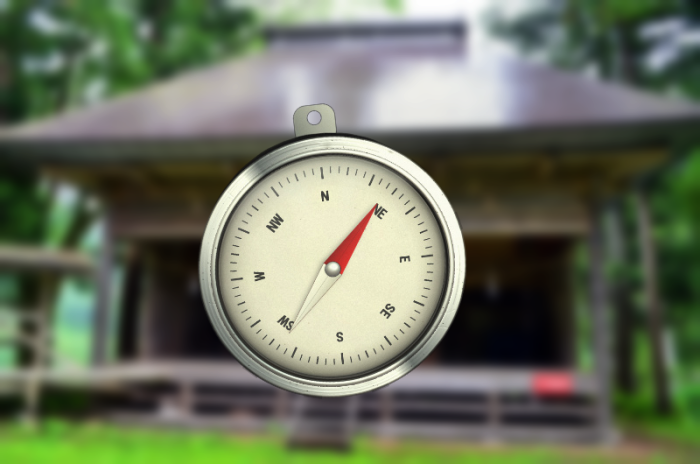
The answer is 40 °
